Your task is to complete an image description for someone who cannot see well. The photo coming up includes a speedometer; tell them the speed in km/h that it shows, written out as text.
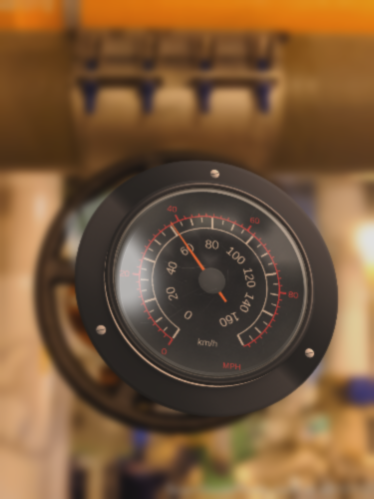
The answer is 60 km/h
